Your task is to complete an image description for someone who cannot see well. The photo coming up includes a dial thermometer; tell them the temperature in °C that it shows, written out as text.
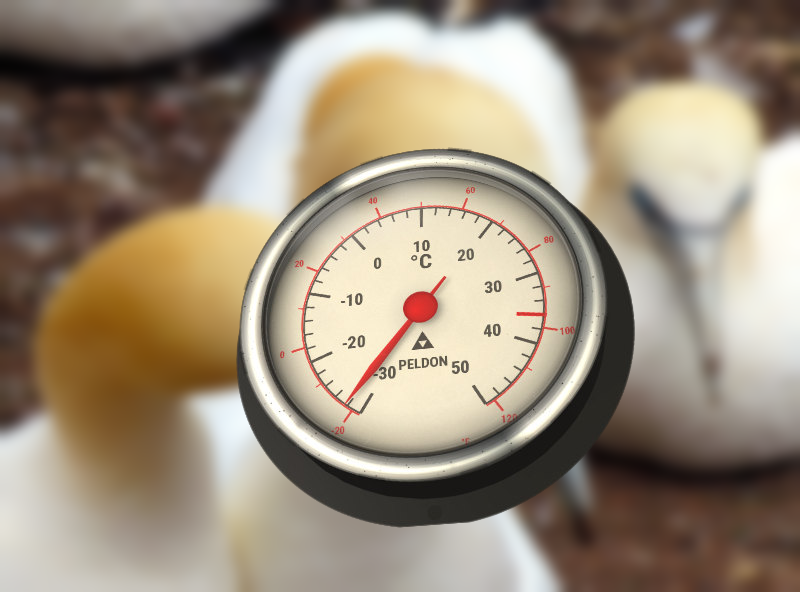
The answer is -28 °C
